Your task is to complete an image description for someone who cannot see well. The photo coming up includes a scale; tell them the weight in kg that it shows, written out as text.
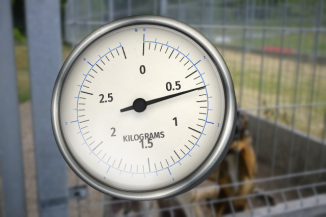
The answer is 0.65 kg
